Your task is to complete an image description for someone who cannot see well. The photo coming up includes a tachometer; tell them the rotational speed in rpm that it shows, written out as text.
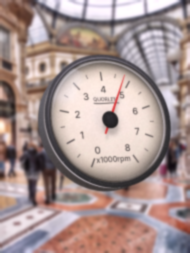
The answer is 4750 rpm
